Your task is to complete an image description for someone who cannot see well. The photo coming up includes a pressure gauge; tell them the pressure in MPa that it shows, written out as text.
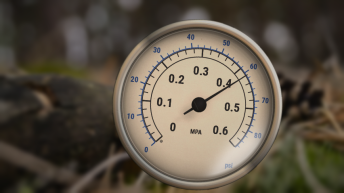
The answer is 0.42 MPa
